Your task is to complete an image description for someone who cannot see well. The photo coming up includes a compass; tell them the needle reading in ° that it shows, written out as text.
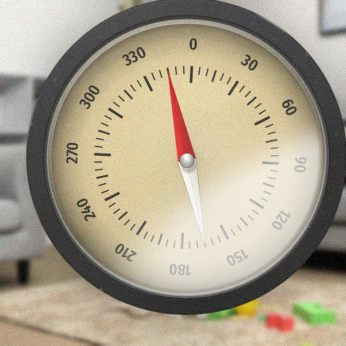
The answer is 345 °
